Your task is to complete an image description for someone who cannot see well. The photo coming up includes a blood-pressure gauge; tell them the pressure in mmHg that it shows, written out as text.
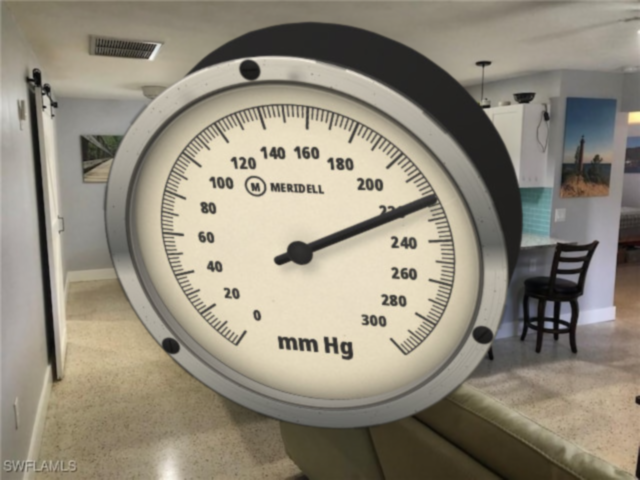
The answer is 220 mmHg
